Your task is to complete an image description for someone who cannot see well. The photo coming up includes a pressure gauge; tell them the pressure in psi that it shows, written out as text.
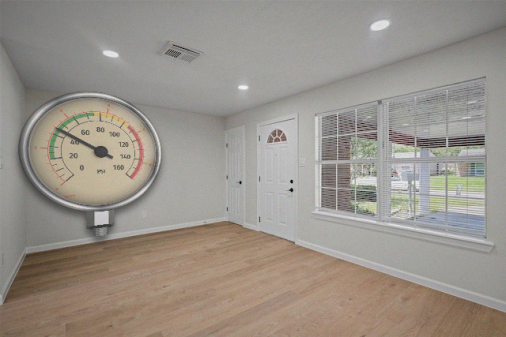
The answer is 45 psi
